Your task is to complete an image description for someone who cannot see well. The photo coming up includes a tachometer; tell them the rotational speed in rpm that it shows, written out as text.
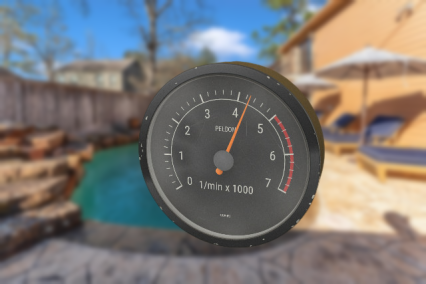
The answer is 4300 rpm
